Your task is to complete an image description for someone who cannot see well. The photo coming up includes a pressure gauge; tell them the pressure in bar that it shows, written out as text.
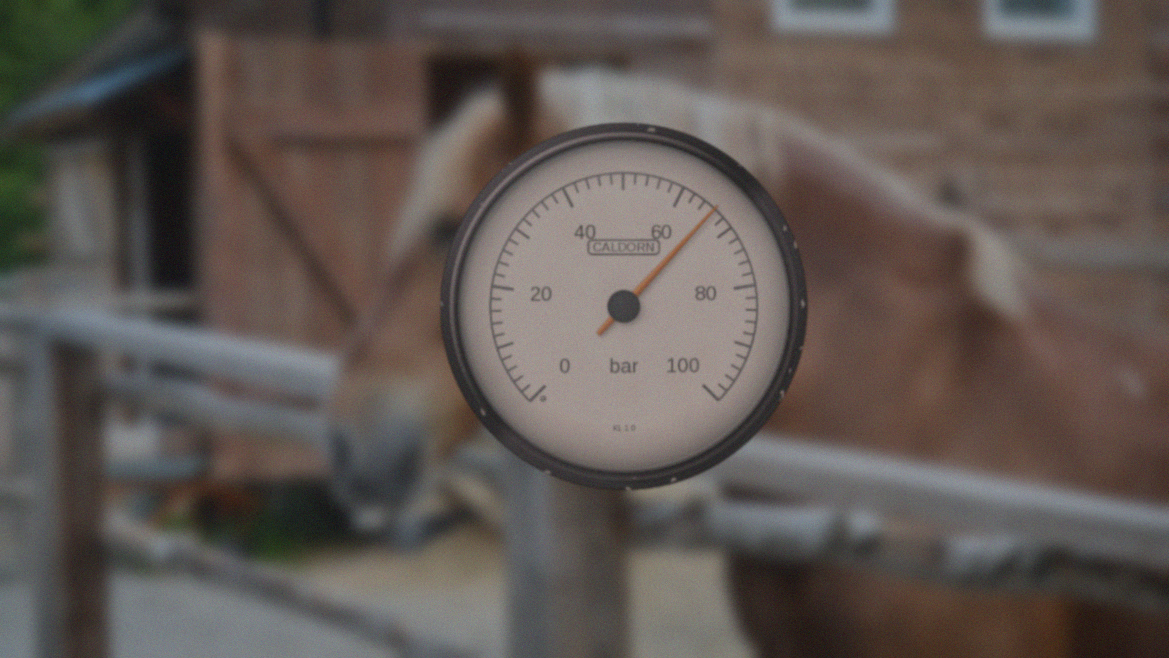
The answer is 66 bar
